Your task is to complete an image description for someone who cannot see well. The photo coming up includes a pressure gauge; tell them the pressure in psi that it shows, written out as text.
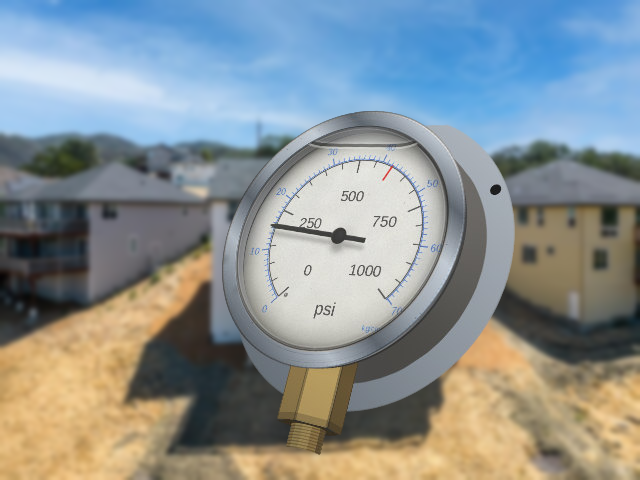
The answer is 200 psi
